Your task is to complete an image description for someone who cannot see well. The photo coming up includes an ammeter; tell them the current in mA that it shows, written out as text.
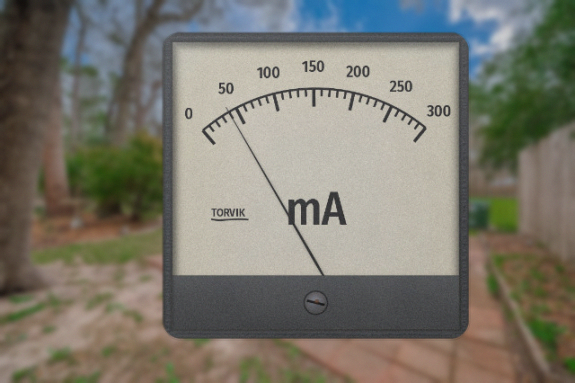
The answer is 40 mA
